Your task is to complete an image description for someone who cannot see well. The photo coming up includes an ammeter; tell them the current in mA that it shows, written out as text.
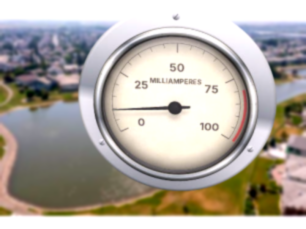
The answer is 10 mA
